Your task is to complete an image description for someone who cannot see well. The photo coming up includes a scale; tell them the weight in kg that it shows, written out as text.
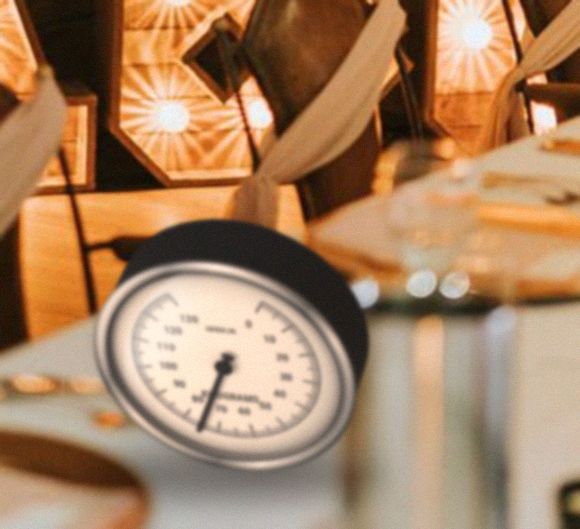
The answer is 75 kg
